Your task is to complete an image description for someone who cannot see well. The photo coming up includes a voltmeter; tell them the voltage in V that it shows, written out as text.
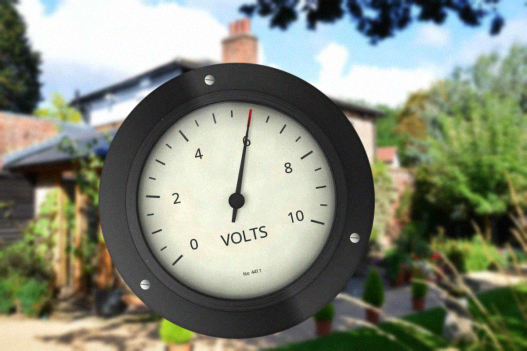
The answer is 6 V
